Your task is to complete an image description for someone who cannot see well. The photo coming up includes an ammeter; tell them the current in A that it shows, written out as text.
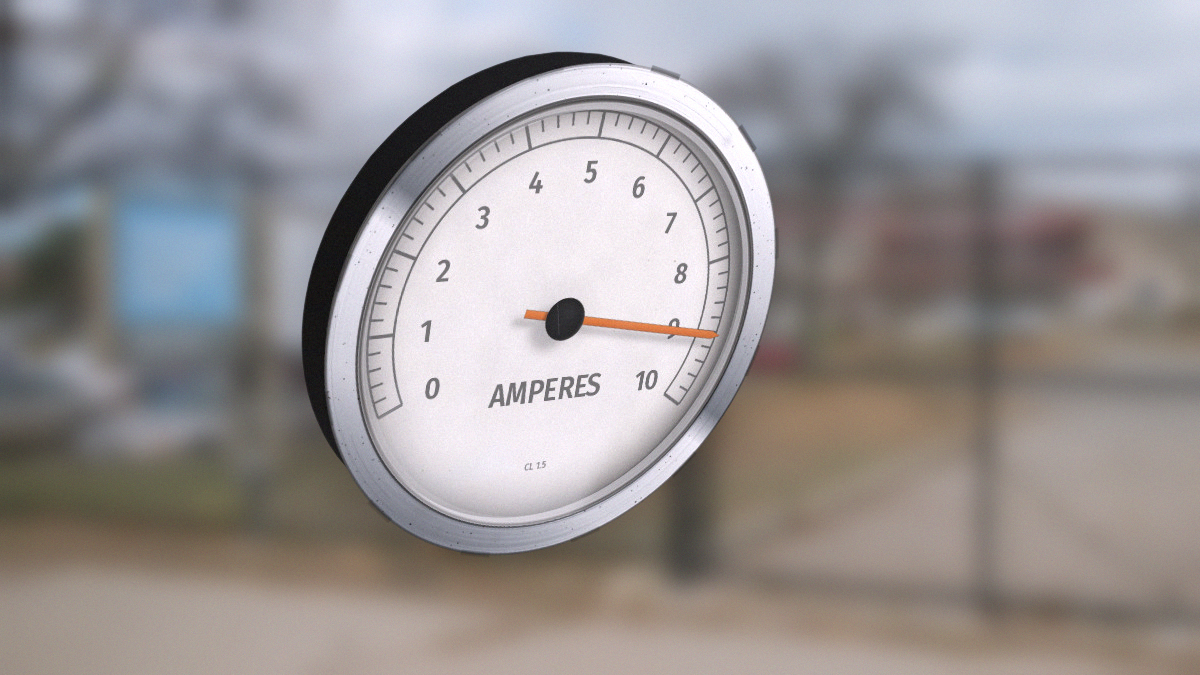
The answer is 9 A
